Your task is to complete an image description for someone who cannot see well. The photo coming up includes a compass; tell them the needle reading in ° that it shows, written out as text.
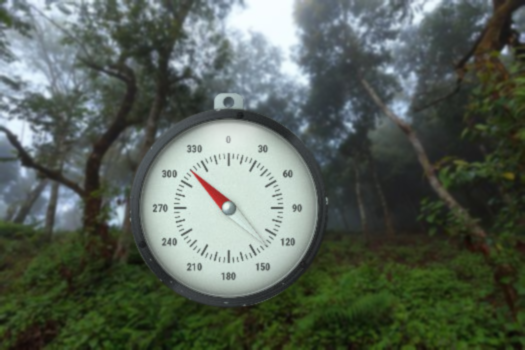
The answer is 315 °
